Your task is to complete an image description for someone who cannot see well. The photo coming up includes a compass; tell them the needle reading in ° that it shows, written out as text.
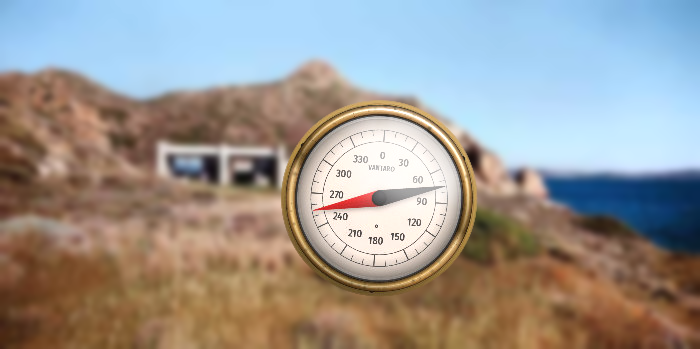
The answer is 255 °
